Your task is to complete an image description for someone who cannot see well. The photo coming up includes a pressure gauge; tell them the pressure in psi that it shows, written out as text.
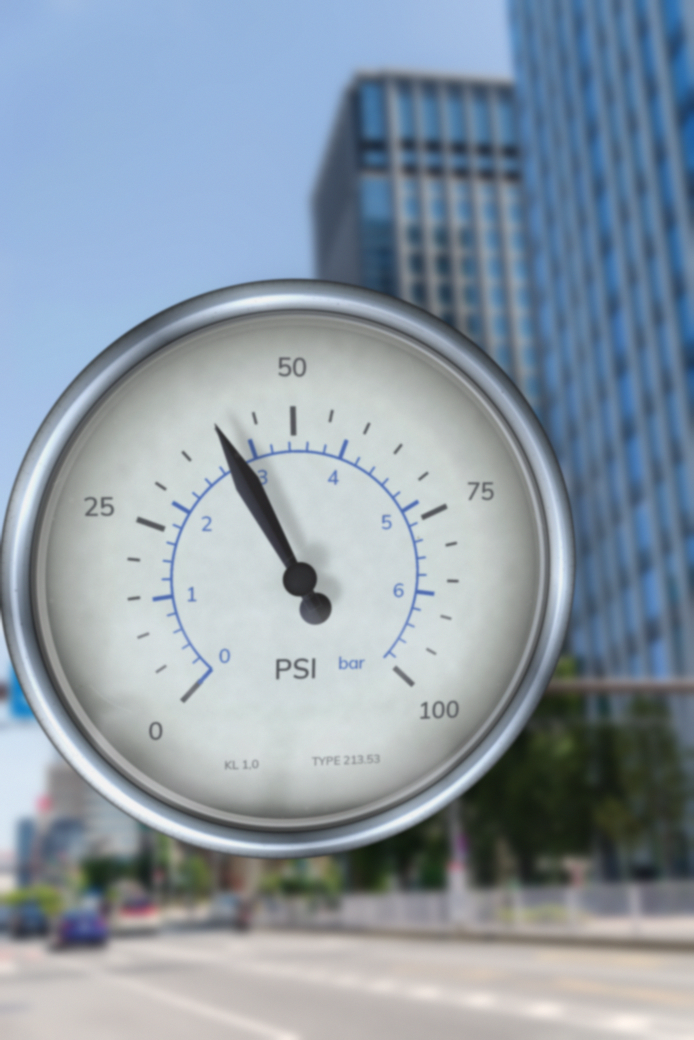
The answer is 40 psi
